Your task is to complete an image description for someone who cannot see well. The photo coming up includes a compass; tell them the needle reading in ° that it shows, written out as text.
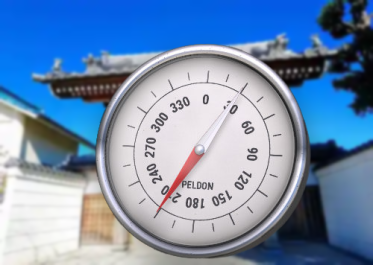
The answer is 210 °
